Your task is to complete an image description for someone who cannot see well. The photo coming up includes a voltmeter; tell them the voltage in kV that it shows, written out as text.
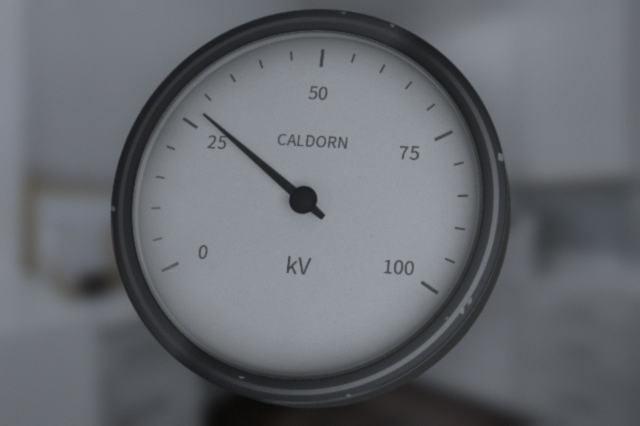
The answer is 27.5 kV
